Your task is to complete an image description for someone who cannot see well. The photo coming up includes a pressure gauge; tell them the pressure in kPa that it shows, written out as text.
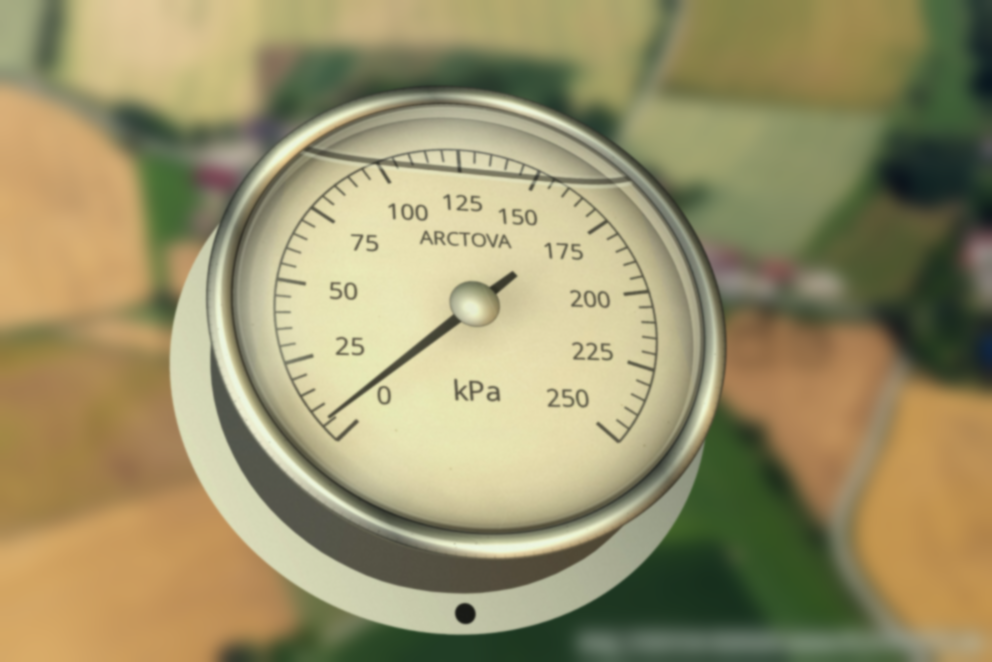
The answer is 5 kPa
